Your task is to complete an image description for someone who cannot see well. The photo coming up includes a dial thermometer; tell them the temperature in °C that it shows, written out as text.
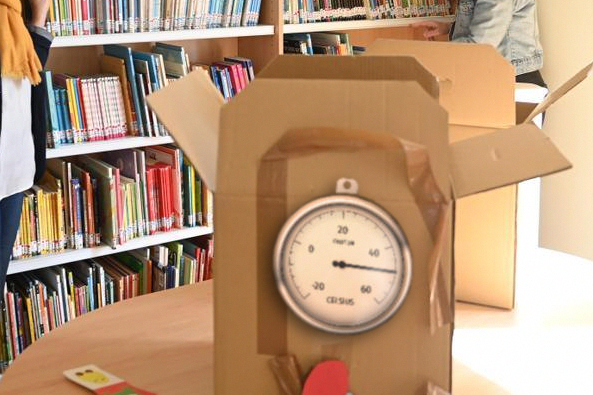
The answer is 48 °C
